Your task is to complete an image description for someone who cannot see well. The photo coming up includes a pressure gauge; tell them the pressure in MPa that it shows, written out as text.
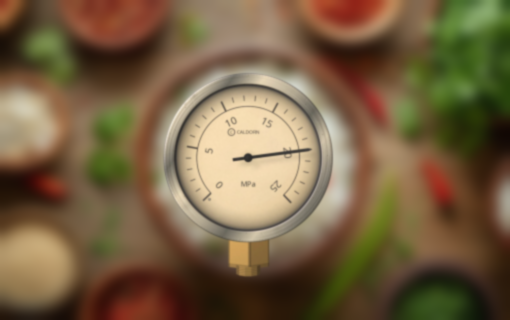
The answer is 20 MPa
